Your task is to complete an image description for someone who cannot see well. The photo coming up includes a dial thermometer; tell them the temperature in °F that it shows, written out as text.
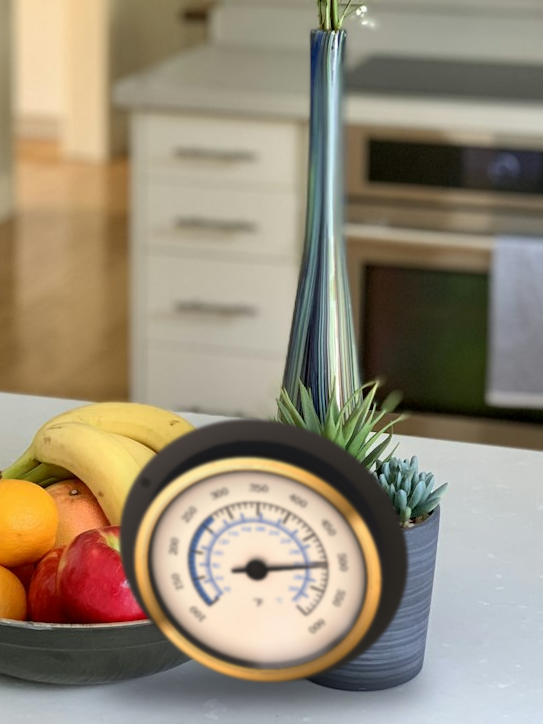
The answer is 500 °F
